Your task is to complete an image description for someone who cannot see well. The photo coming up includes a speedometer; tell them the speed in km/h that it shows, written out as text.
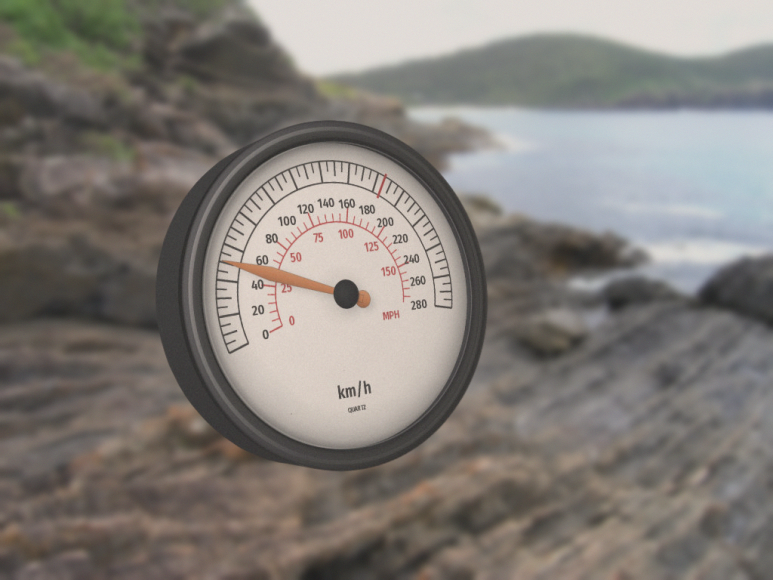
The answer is 50 km/h
